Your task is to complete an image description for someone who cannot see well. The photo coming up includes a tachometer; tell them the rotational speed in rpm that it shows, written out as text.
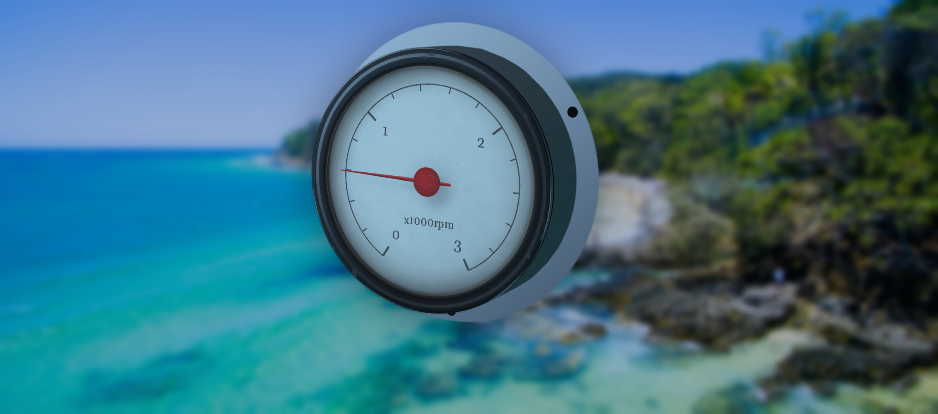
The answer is 600 rpm
